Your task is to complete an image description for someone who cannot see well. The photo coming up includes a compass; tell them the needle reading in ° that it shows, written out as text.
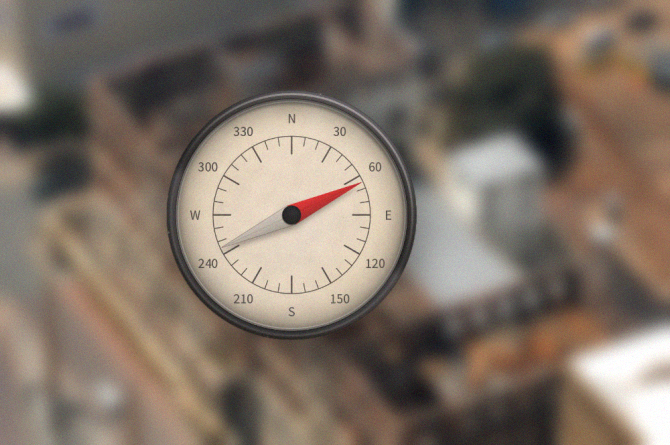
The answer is 65 °
